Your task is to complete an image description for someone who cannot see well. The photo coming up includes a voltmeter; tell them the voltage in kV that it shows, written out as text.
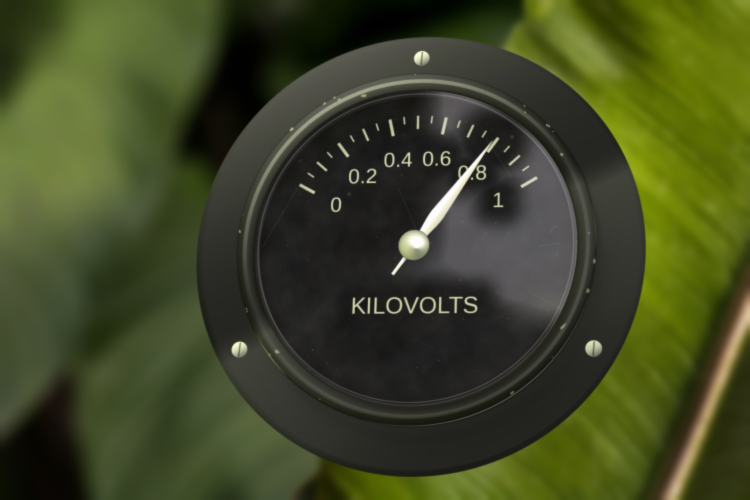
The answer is 0.8 kV
